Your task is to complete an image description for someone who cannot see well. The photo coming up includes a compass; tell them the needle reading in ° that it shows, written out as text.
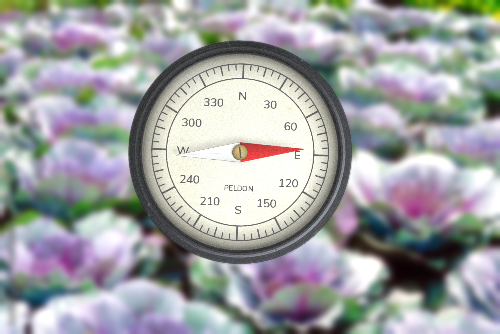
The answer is 85 °
